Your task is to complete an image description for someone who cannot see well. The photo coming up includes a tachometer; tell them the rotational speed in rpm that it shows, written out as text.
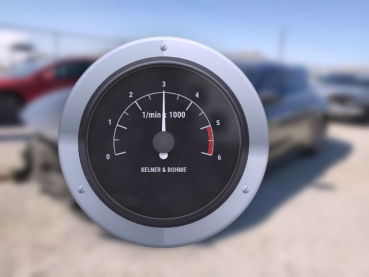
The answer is 3000 rpm
